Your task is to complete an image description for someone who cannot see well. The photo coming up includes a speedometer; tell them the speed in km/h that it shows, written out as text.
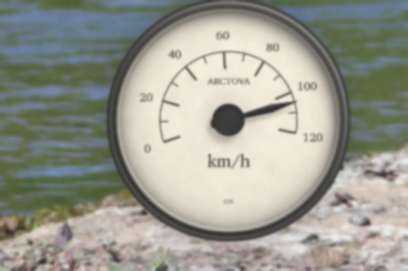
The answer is 105 km/h
